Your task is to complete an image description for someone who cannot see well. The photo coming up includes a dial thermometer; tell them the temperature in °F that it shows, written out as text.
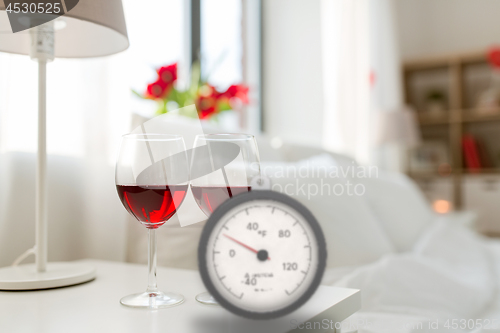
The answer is 15 °F
